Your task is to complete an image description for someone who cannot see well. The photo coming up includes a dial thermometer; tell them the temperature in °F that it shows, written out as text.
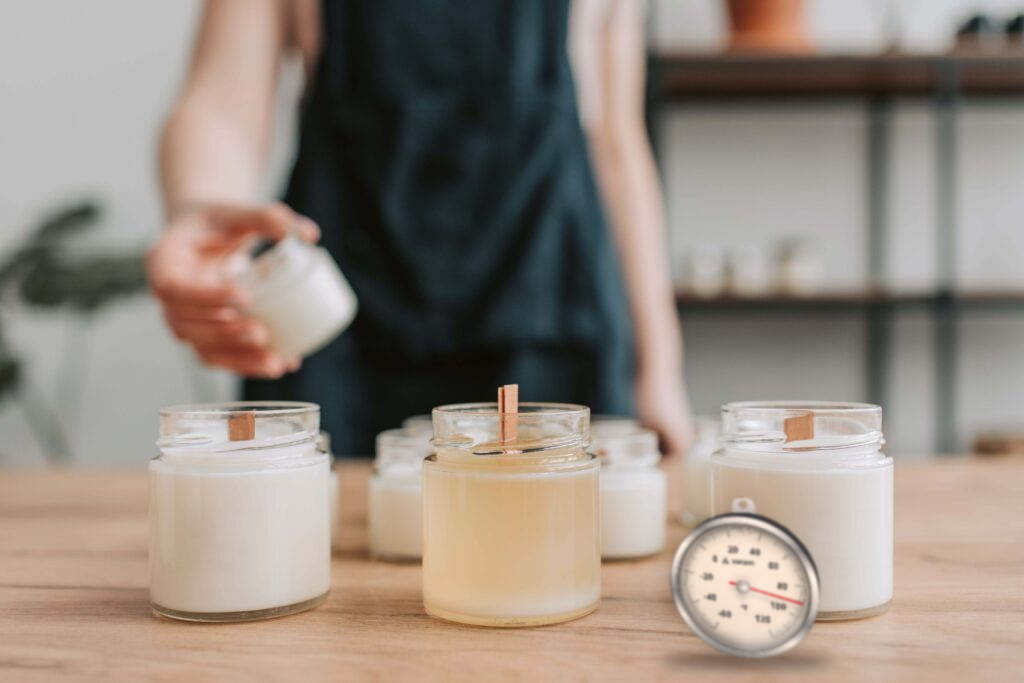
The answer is 90 °F
